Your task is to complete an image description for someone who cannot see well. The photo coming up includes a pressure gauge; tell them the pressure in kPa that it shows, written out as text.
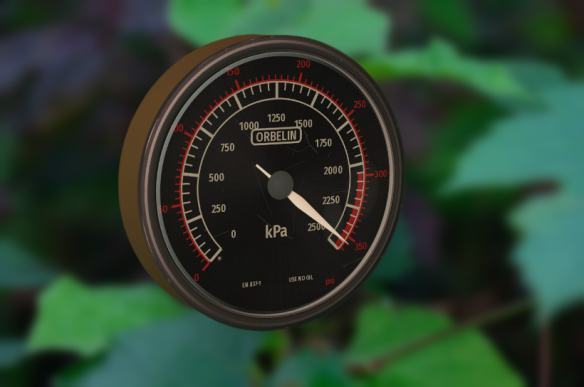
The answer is 2450 kPa
